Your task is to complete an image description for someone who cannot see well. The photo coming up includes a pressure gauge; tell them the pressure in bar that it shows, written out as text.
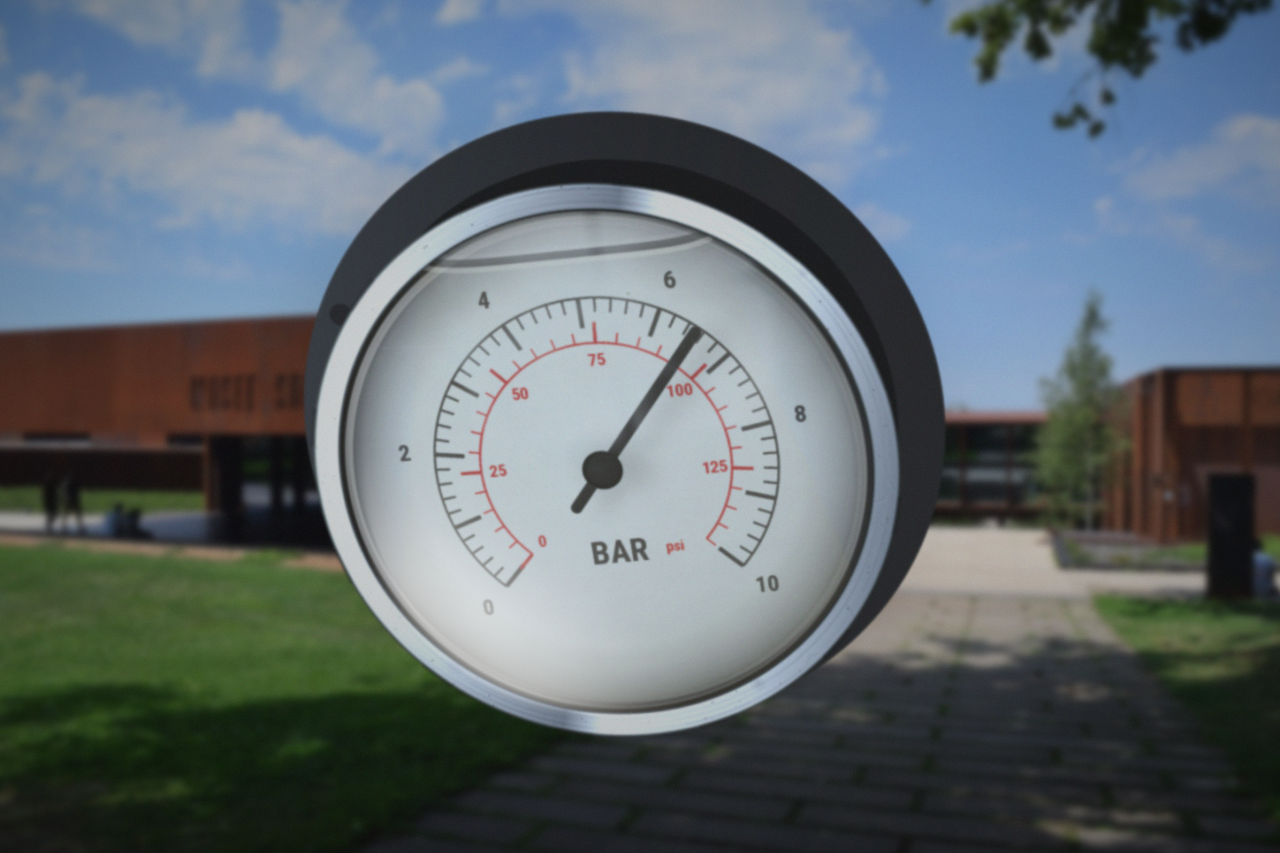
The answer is 6.5 bar
